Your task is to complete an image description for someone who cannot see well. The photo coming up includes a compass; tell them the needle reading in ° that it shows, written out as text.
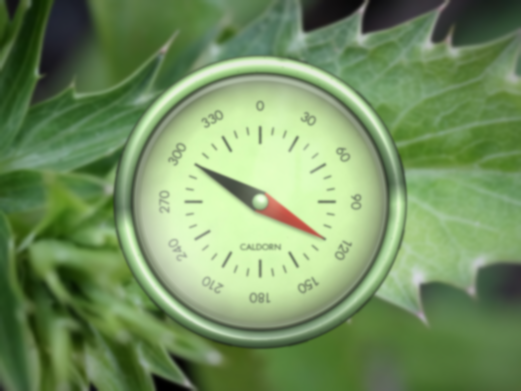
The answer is 120 °
